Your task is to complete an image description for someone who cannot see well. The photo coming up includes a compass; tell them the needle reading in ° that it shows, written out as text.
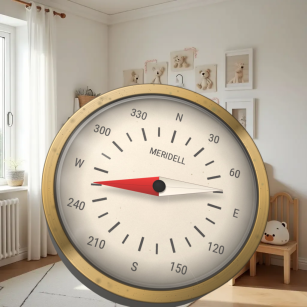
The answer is 255 °
